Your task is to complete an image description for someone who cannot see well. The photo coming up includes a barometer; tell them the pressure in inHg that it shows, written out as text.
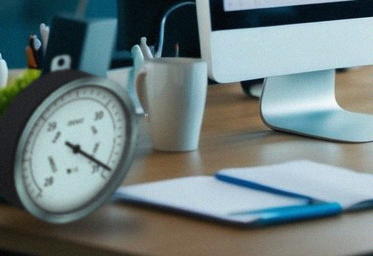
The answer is 30.9 inHg
